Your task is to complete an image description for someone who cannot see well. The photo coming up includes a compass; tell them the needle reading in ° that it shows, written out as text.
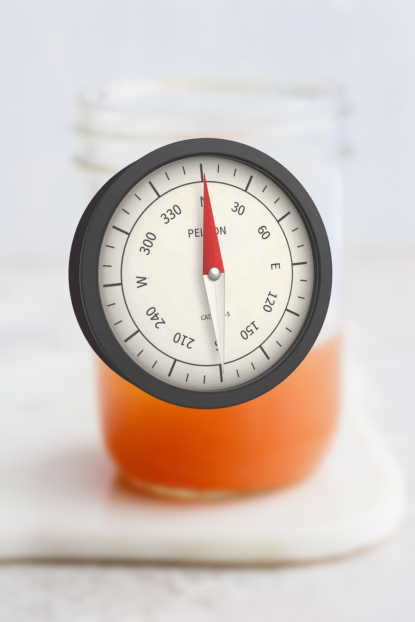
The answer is 0 °
